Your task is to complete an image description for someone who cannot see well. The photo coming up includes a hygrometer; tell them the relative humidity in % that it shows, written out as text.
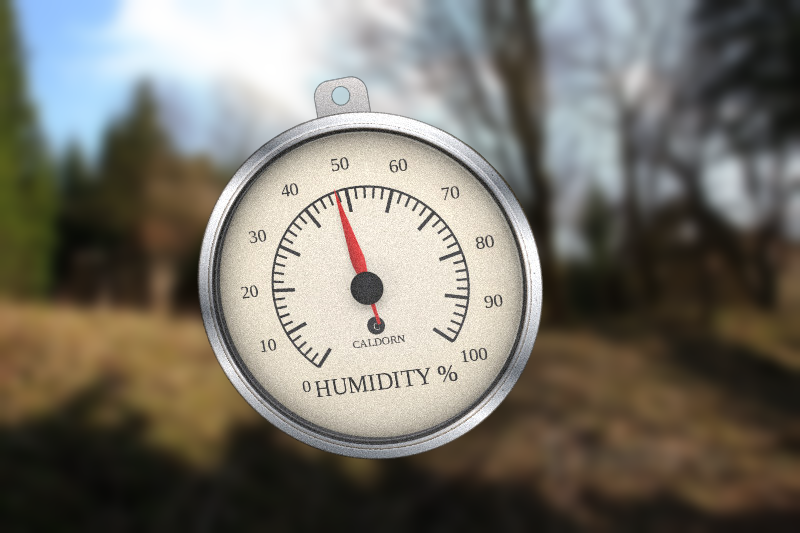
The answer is 48 %
